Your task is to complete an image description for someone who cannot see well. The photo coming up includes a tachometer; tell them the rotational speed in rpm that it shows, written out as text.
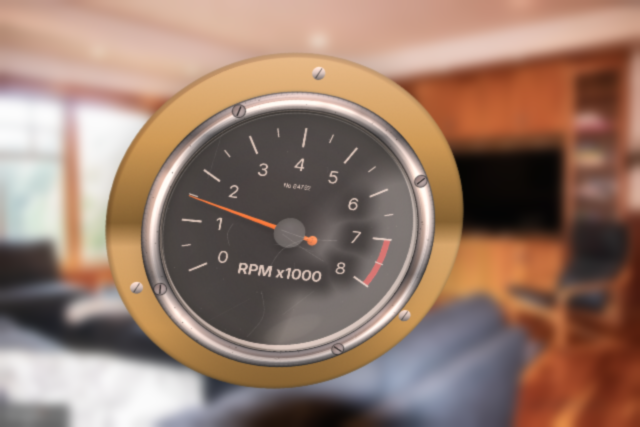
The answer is 1500 rpm
